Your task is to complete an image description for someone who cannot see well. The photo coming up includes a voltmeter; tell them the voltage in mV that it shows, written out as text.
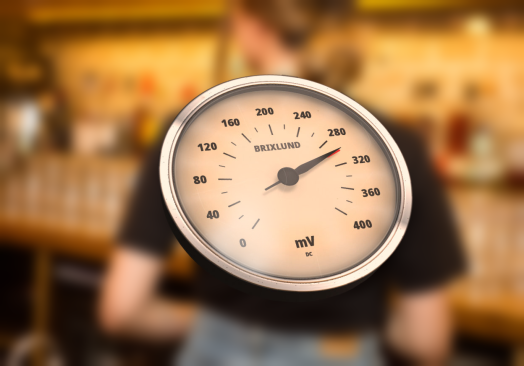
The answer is 300 mV
